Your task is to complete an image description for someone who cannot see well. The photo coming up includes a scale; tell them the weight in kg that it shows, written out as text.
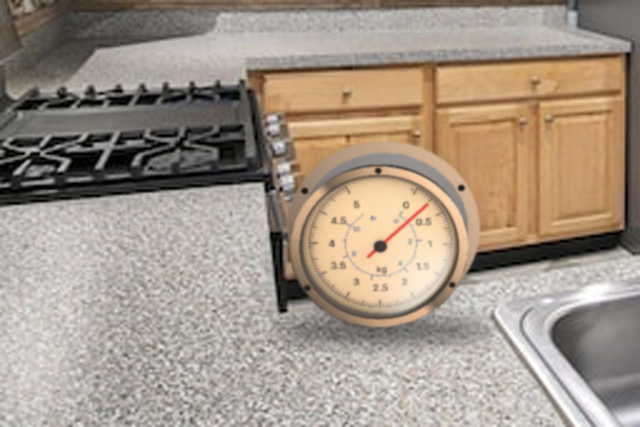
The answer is 0.25 kg
